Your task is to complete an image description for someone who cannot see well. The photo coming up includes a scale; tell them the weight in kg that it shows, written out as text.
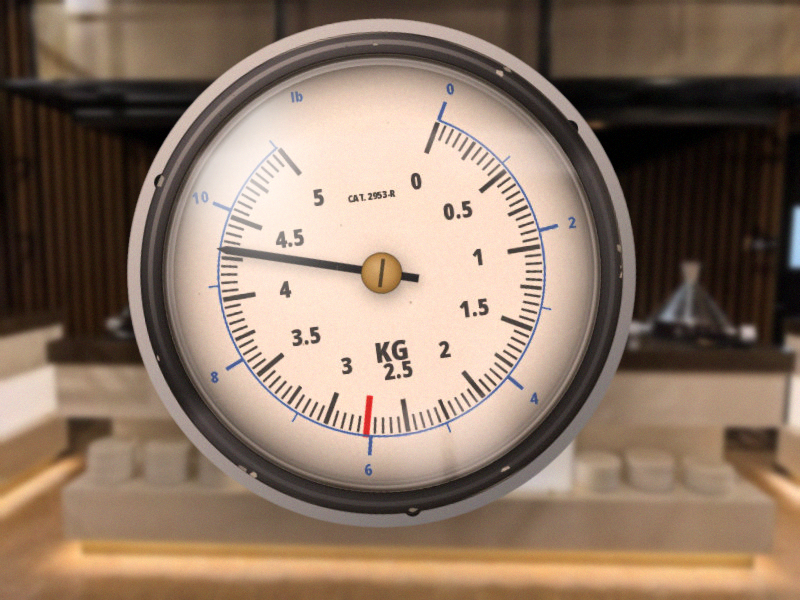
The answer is 4.3 kg
